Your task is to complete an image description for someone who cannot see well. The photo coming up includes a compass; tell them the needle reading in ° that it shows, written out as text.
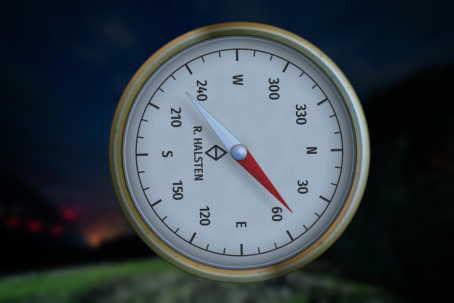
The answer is 50 °
